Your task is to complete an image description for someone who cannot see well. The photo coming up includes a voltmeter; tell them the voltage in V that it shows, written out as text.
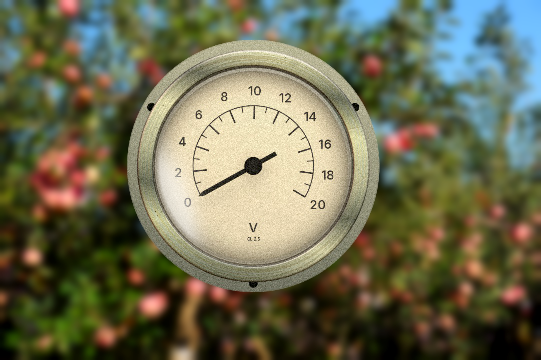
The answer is 0 V
